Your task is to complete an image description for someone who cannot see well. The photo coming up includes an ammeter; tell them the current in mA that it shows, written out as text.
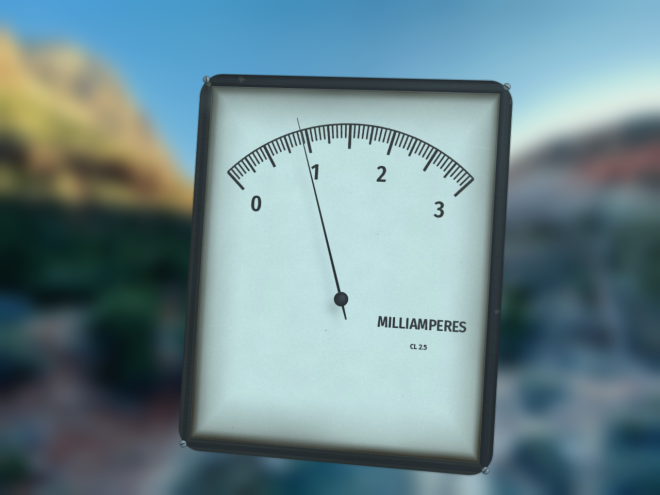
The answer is 0.95 mA
